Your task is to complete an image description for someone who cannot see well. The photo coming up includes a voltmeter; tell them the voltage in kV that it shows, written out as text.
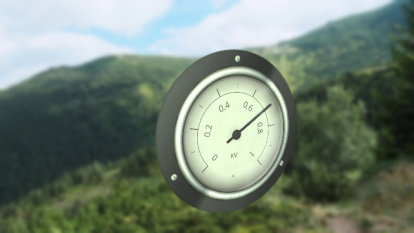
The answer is 0.7 kV
